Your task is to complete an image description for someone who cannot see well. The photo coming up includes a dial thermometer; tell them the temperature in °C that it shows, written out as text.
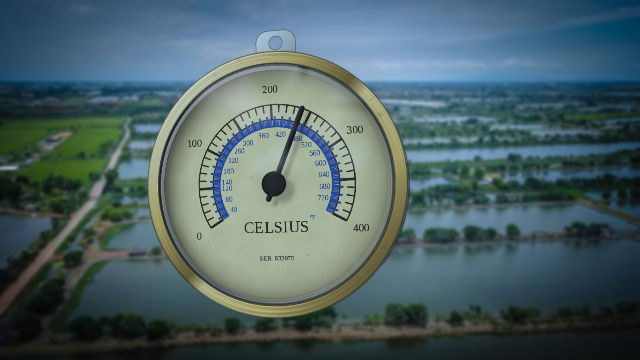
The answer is 240 °C
